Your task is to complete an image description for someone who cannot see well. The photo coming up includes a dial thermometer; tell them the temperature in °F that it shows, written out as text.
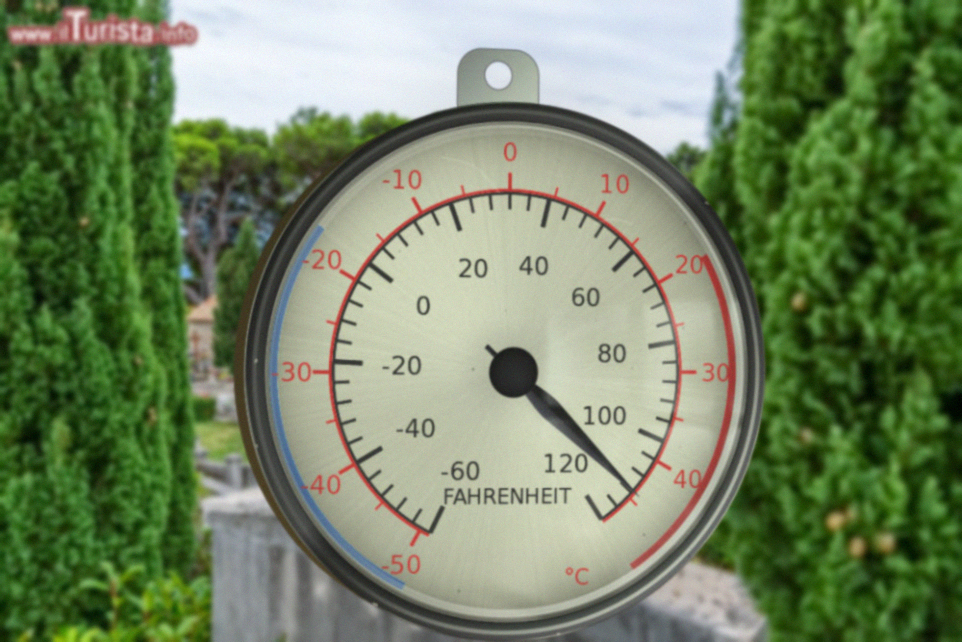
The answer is 112 °F
